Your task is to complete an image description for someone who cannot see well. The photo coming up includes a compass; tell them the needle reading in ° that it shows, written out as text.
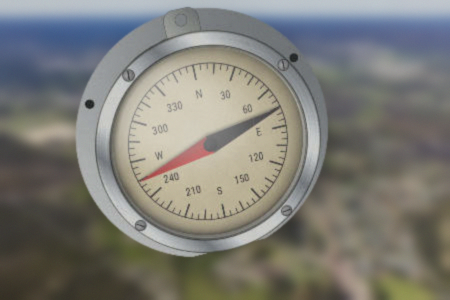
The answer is 255 °
